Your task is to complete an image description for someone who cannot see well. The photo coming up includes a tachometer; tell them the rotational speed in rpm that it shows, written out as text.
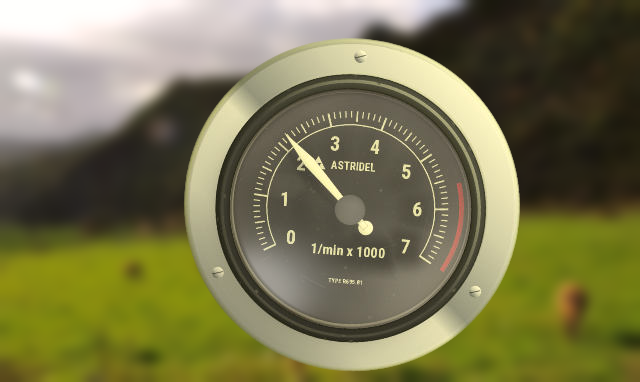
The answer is 2200 rpm
